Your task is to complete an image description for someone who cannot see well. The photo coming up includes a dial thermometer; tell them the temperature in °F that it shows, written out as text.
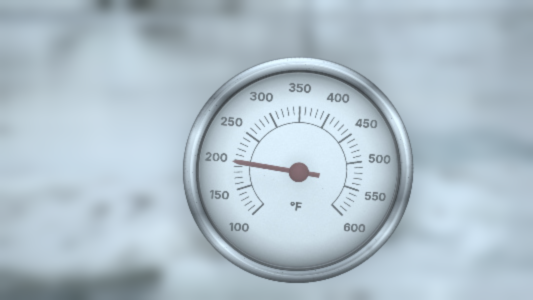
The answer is 200 °F
